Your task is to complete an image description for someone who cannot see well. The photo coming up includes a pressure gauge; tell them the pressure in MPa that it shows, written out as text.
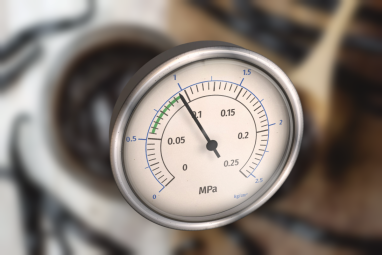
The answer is 0.095 MPa
